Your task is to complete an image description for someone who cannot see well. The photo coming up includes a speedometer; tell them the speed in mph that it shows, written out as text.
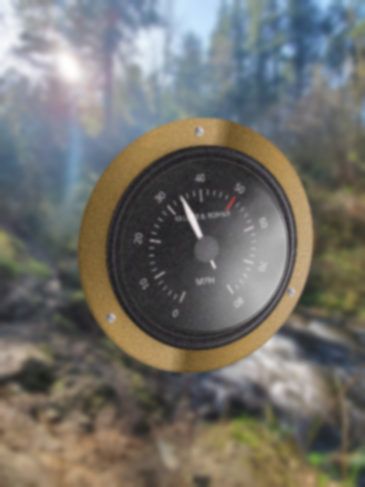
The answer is 34 mph
